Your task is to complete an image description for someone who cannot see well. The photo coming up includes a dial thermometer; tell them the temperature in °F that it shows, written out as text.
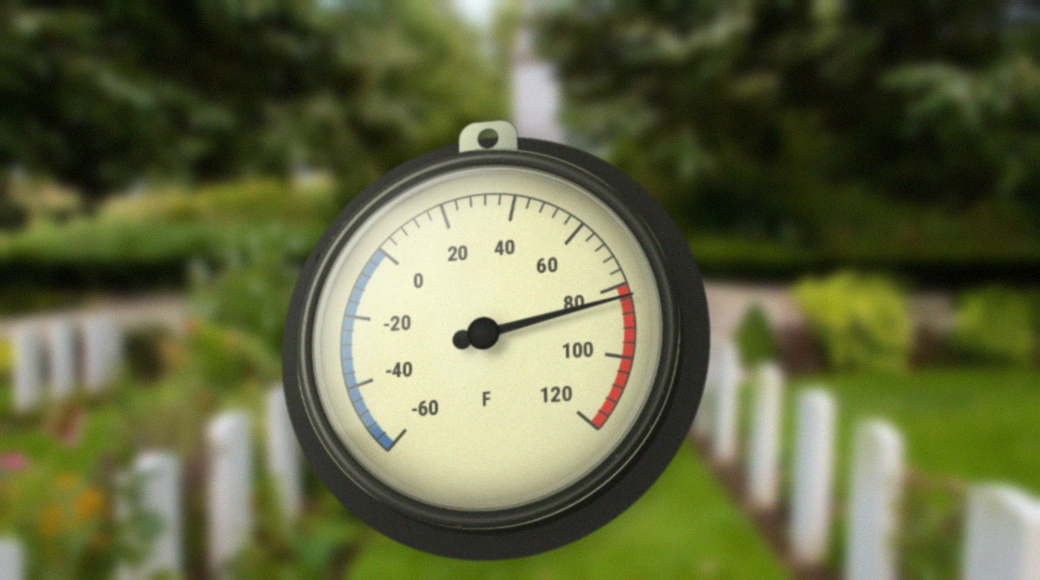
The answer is 84 °F
